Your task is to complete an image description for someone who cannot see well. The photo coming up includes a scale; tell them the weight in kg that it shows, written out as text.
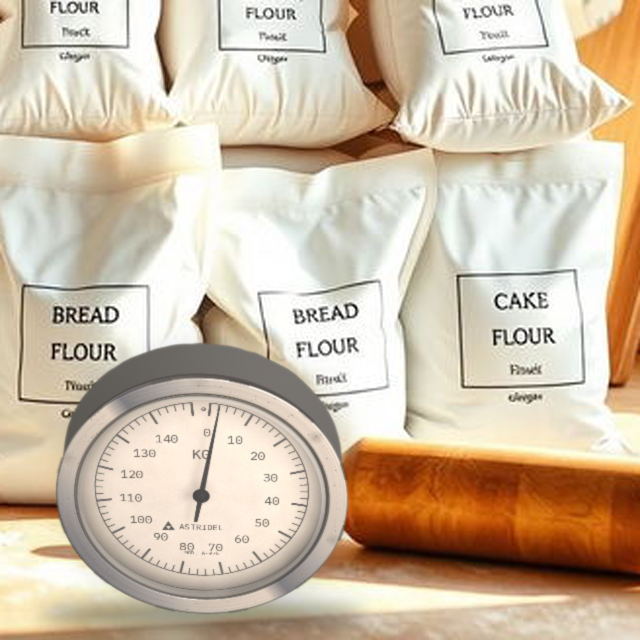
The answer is 2 kg
